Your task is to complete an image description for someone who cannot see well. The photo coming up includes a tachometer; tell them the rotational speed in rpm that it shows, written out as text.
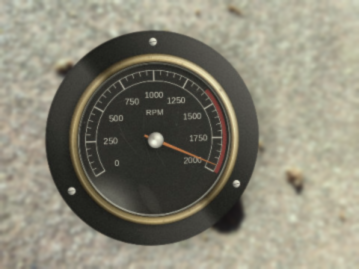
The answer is 1950 rpm
